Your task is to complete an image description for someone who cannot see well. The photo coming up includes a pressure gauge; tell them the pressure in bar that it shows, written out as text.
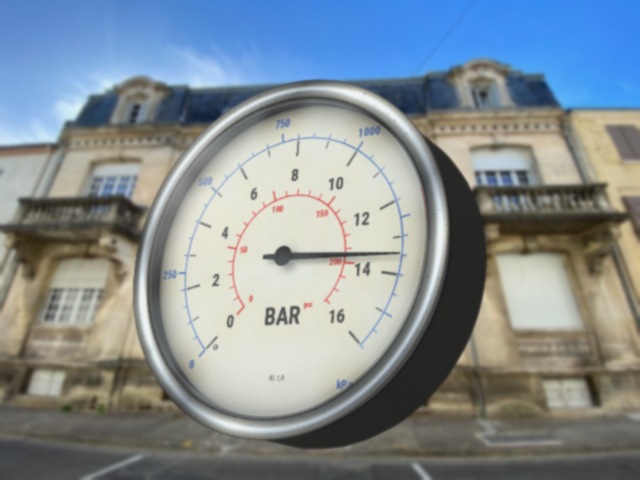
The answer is 13.5 bar
